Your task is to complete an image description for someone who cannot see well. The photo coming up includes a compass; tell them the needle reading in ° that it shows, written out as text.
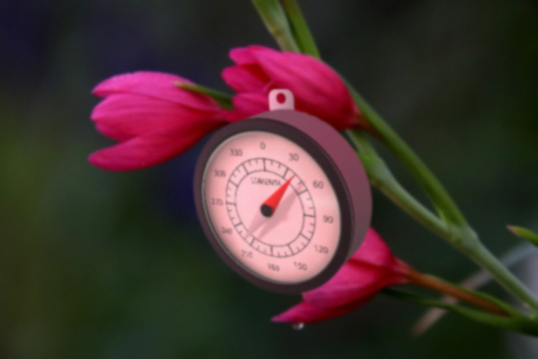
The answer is 40 °
